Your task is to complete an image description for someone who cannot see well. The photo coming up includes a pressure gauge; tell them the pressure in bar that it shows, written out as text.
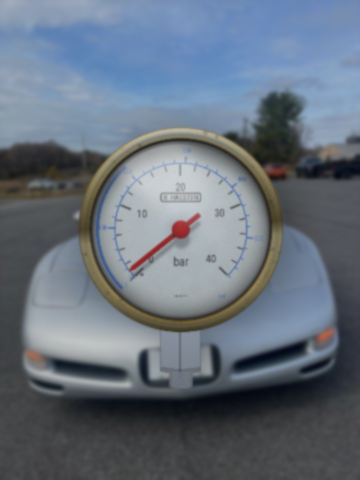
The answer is 1 bar
